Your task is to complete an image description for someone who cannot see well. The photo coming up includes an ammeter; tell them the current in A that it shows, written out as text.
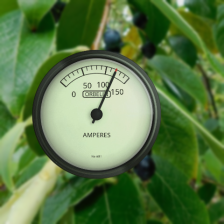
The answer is 120 A
